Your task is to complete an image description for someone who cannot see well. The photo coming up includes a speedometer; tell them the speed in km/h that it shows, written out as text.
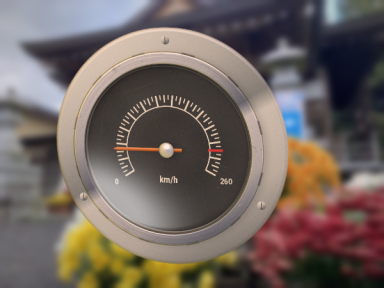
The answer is 35 km/h
